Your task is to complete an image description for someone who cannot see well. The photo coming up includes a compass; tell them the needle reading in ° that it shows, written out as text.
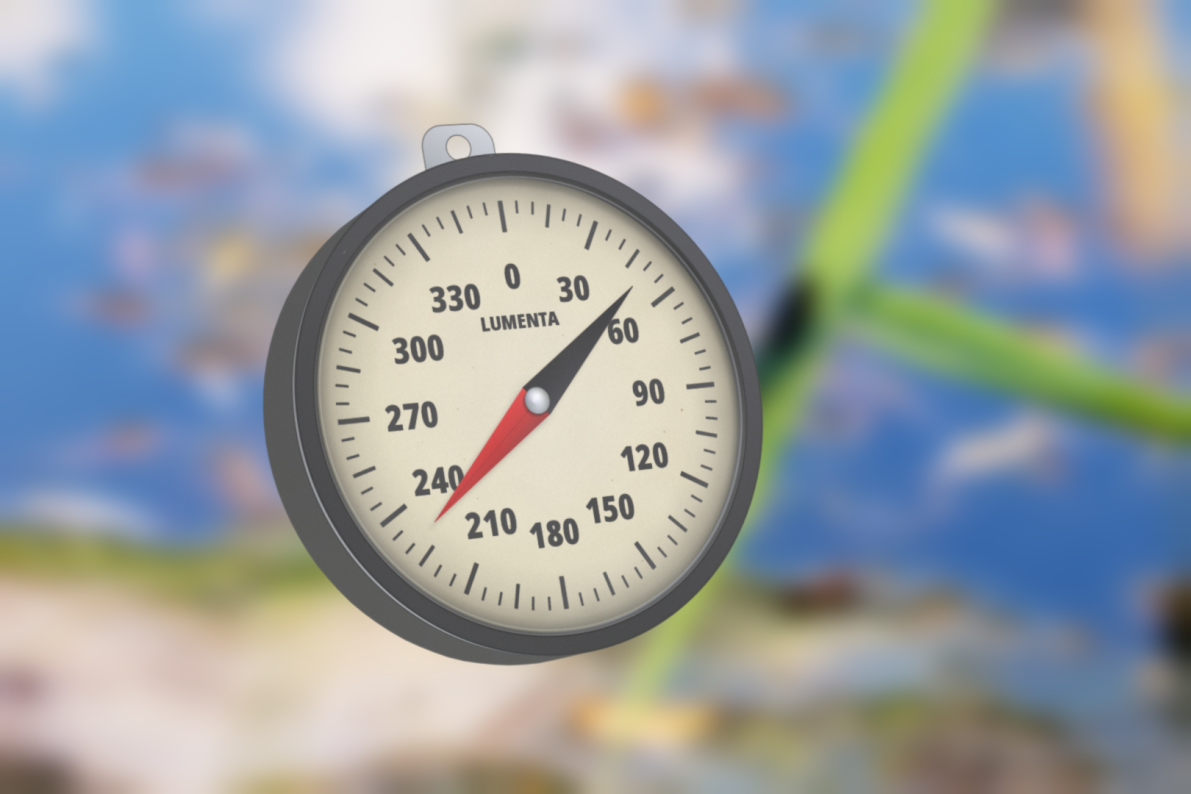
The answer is 230 °
